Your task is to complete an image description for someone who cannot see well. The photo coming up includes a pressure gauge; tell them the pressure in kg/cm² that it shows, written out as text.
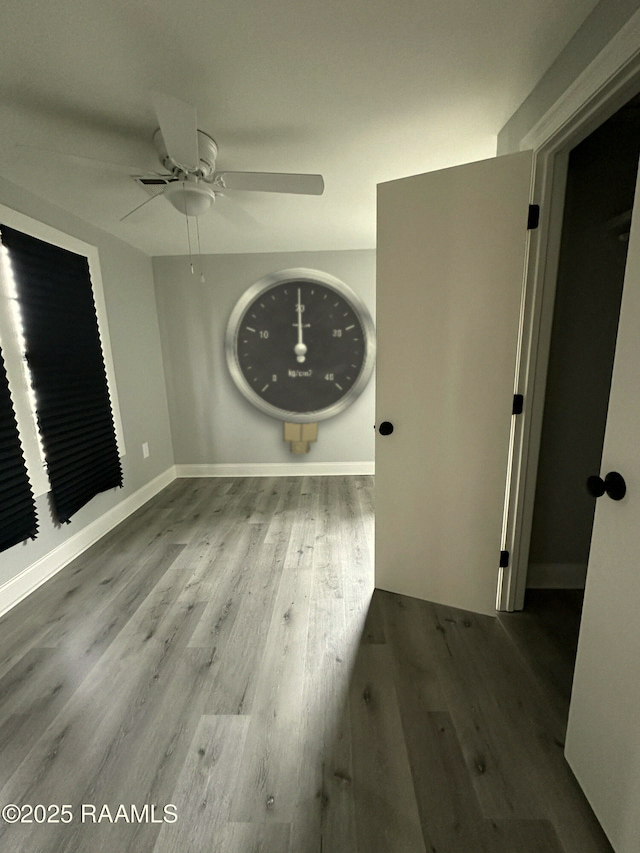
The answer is 20 kg/cm²
